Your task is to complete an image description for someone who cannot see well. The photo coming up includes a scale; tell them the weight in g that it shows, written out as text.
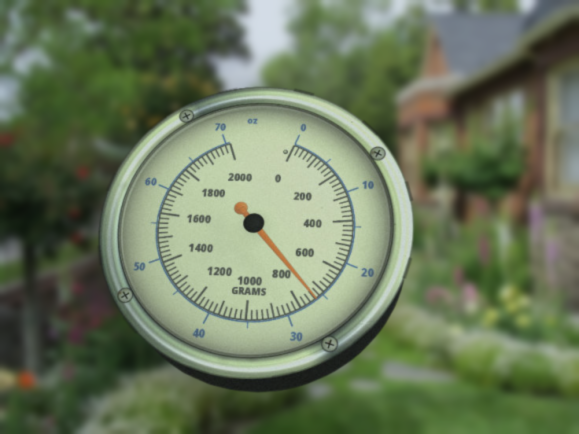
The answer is 740 g
